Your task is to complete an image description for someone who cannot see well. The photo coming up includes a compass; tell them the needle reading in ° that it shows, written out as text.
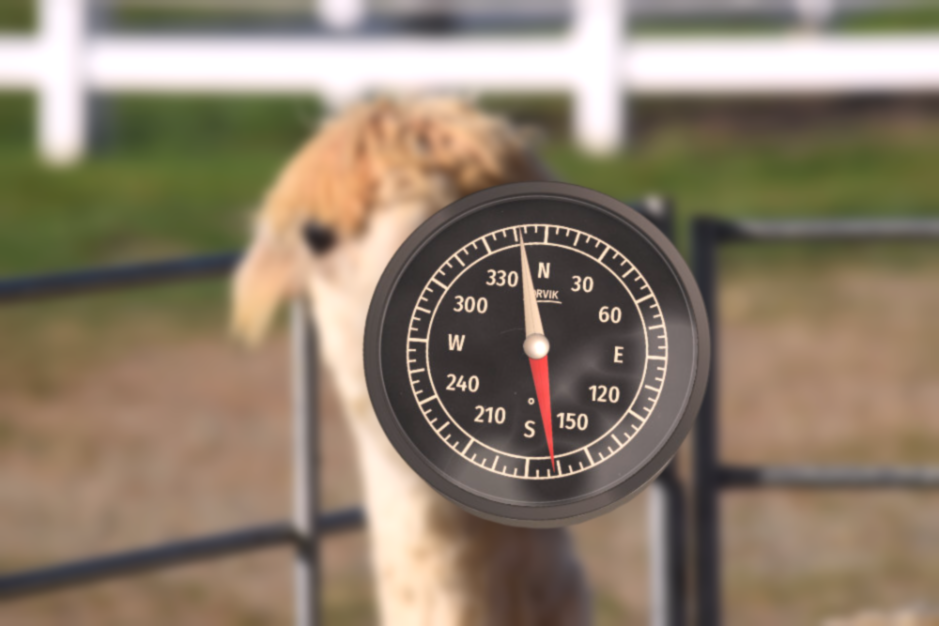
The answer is 167.5 °
